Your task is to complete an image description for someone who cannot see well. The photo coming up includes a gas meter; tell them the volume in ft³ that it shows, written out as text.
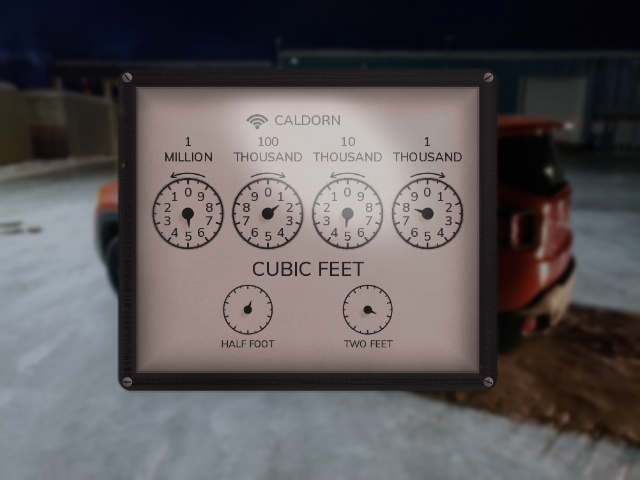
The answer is 514800 ft³
